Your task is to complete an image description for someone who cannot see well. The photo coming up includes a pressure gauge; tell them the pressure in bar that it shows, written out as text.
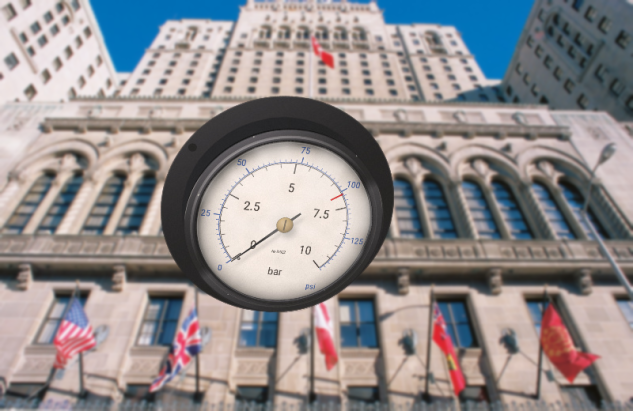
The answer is 0 bar
